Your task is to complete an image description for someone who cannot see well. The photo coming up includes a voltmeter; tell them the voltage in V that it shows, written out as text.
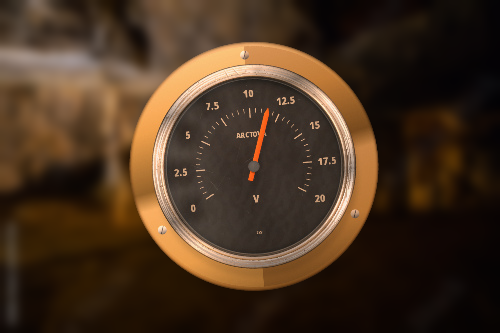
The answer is 11.5 V
